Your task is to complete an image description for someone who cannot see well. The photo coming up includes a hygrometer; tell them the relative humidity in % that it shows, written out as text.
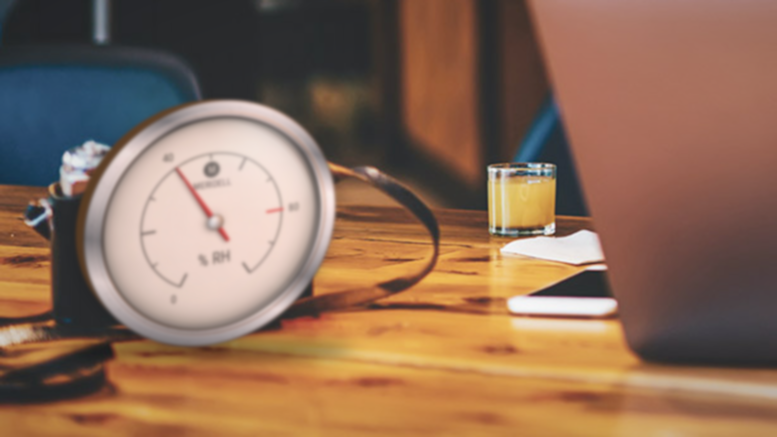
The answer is 40 %
